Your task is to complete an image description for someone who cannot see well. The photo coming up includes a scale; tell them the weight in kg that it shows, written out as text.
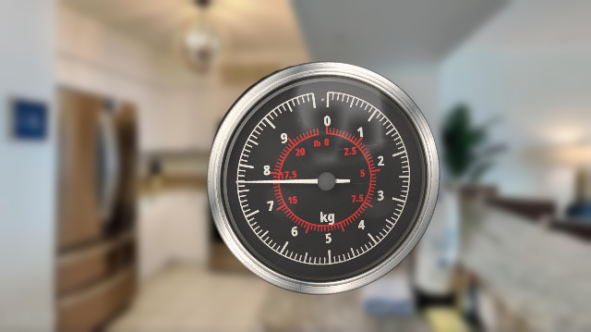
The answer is 7.7 kg
